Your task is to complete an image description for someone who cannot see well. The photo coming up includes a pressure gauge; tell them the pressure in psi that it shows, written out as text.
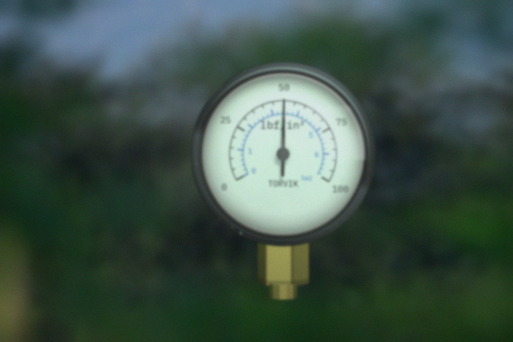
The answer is 50 psi
